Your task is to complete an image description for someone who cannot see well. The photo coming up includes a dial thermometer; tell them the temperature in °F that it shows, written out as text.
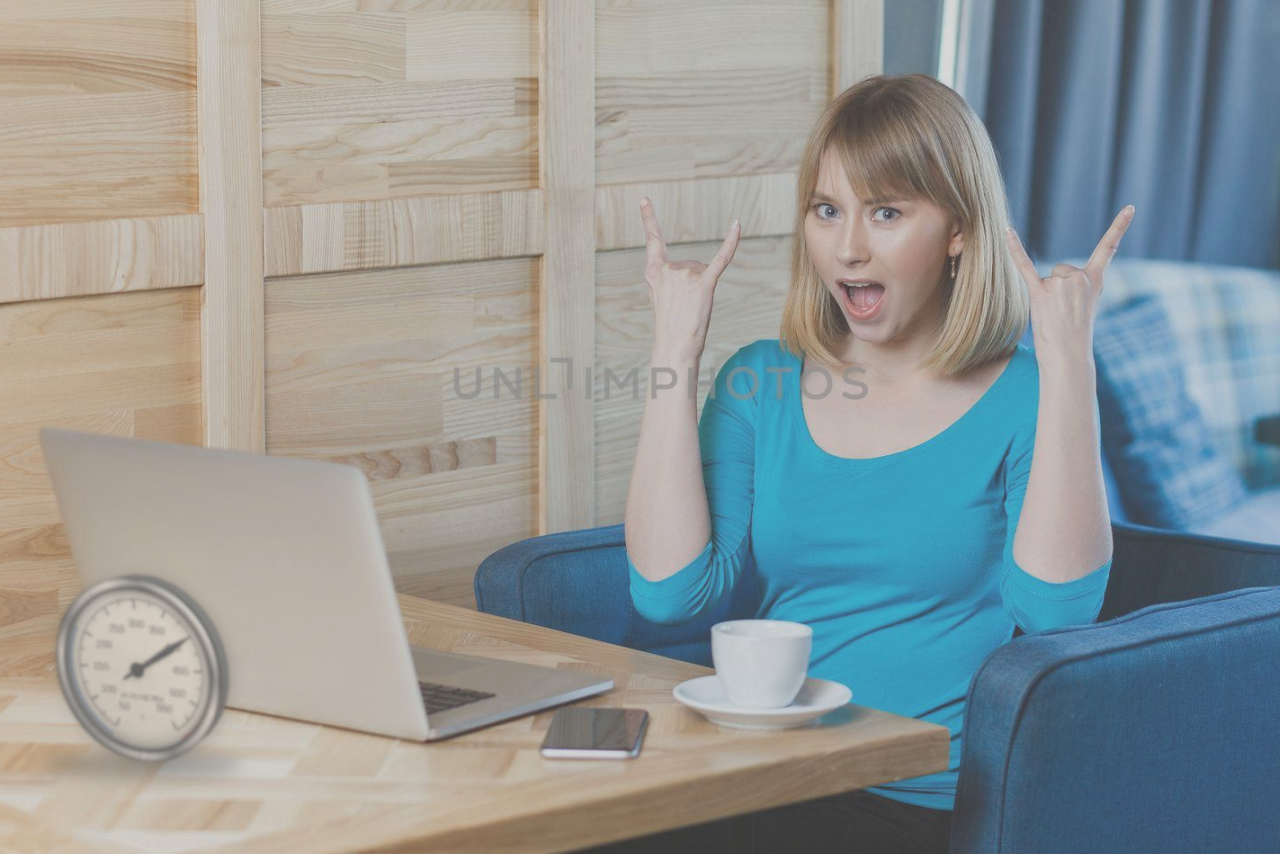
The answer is 400 °F
